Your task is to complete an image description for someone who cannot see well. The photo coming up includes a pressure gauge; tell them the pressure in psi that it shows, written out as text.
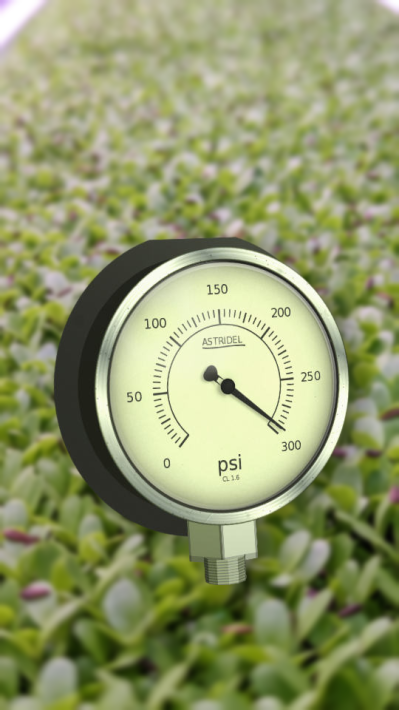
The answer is 295 psi
